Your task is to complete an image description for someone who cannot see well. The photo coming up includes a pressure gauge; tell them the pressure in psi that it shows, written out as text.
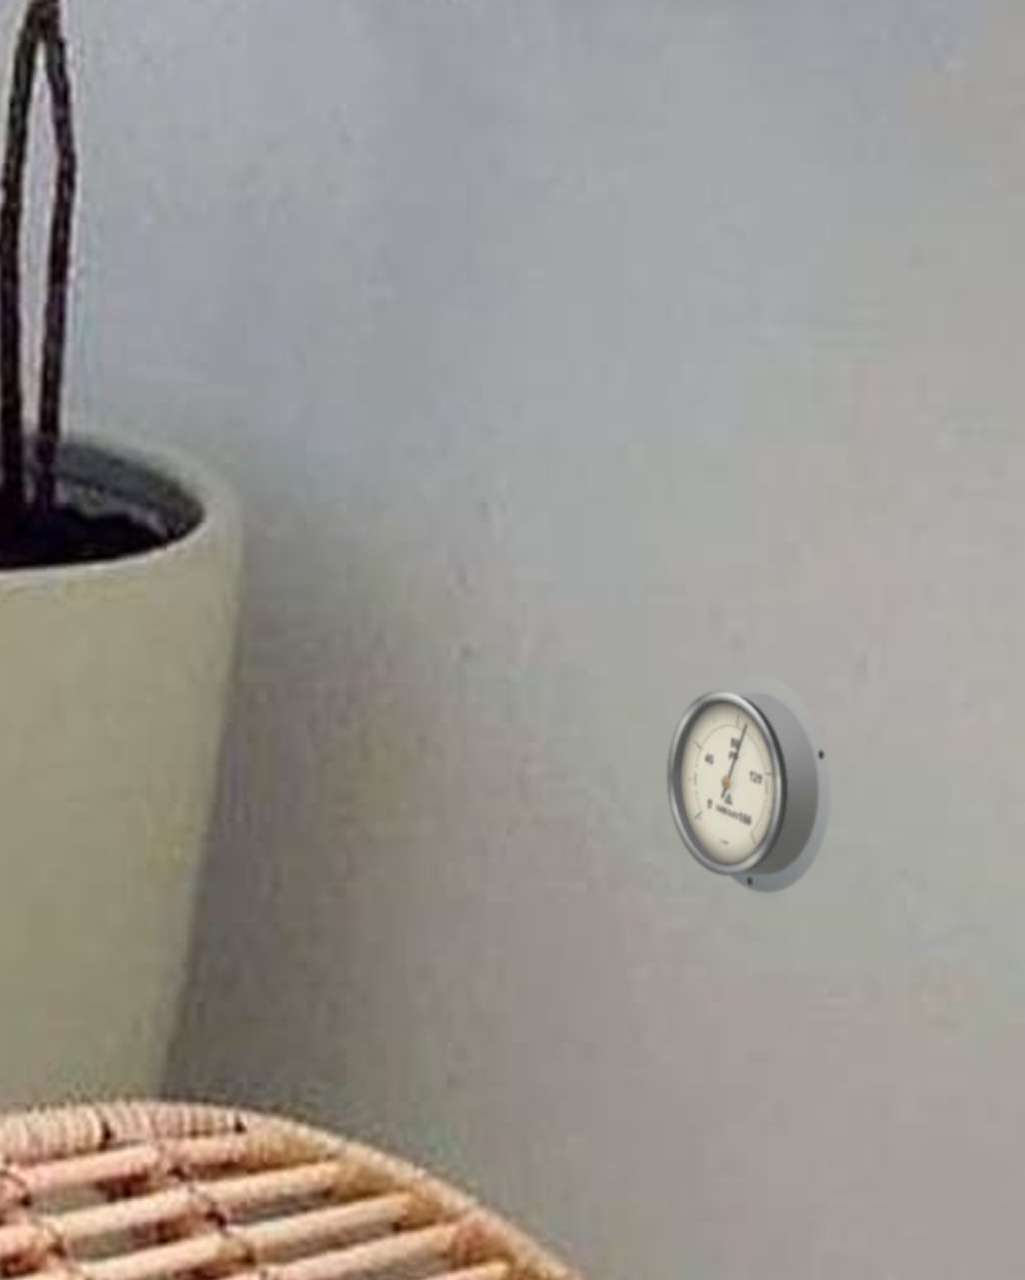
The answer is 90 psi
